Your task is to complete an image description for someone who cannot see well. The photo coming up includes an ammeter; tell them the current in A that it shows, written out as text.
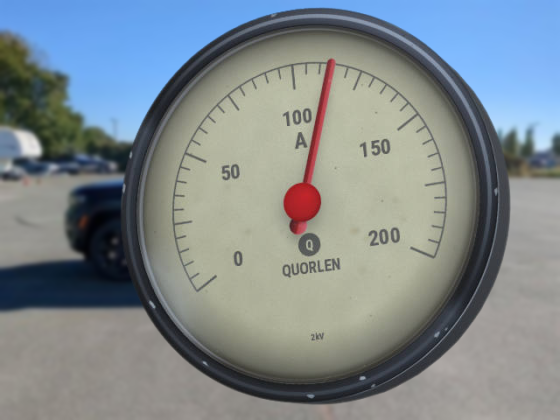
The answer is 115 A
